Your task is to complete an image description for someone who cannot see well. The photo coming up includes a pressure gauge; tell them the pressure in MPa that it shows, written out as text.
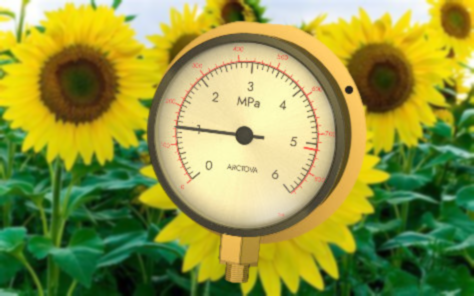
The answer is 1 MPa
